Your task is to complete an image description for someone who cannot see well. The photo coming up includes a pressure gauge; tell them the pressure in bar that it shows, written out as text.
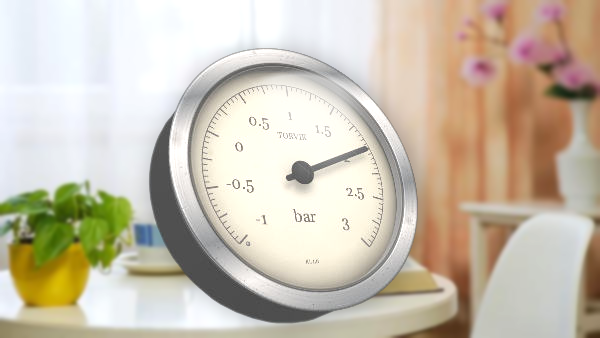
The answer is 2 bar
